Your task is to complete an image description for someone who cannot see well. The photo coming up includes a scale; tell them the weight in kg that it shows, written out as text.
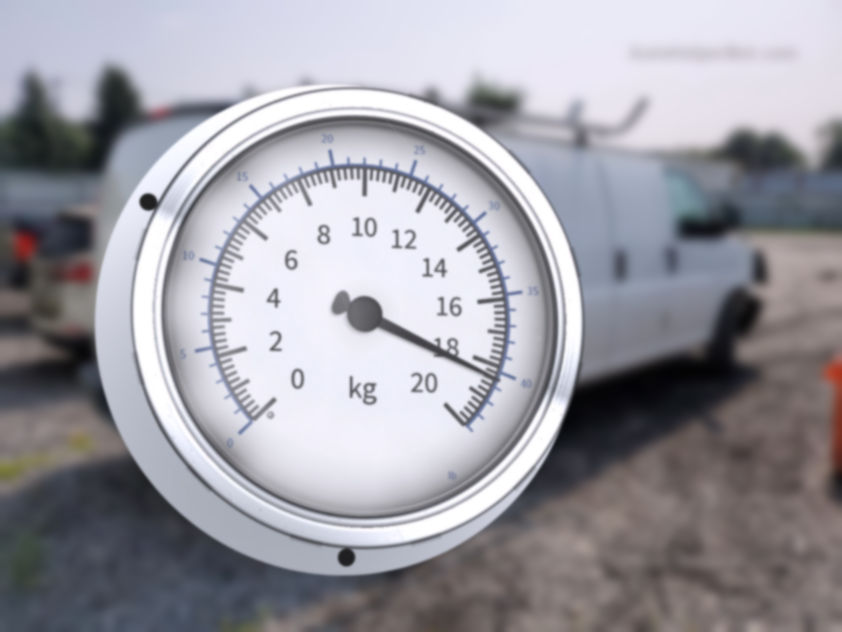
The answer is 18.4 kg
